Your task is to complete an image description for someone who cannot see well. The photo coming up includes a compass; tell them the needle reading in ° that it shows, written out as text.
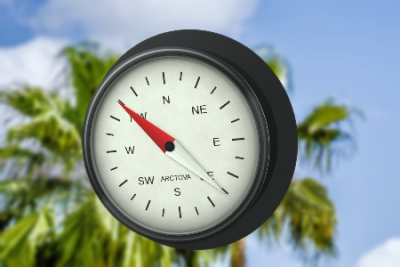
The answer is 315 °
